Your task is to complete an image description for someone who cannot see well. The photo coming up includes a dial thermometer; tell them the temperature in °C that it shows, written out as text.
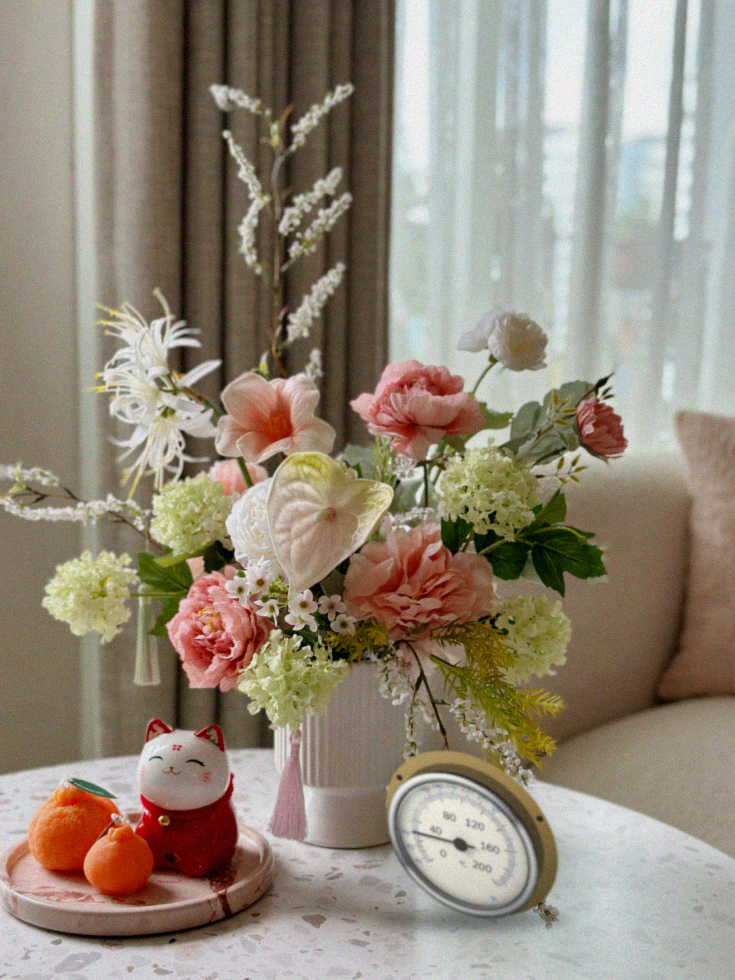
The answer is 30 °C
